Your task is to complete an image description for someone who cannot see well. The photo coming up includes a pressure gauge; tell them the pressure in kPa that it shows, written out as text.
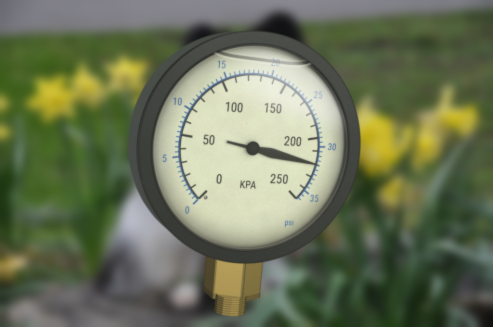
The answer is 220 kPa
